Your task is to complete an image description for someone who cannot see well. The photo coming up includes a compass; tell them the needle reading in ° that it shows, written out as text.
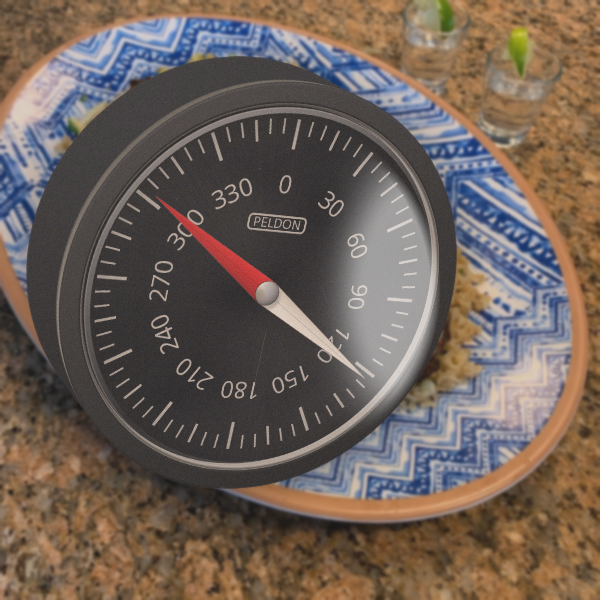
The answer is 302.5 °
